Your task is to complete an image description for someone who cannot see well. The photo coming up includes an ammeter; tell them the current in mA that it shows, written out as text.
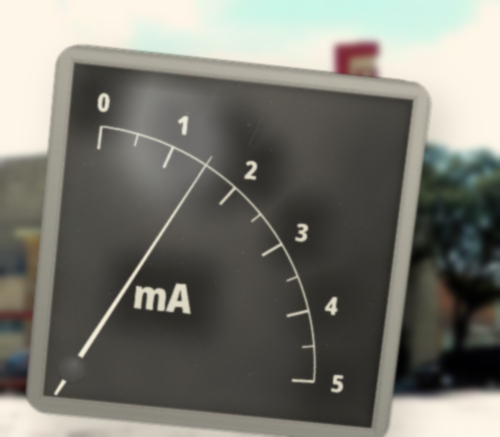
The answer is 1.5 mA
